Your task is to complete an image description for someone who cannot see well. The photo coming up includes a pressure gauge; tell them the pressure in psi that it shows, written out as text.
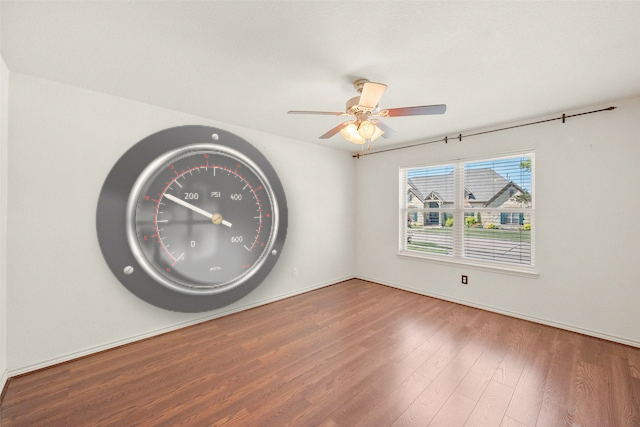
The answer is 160 psi
